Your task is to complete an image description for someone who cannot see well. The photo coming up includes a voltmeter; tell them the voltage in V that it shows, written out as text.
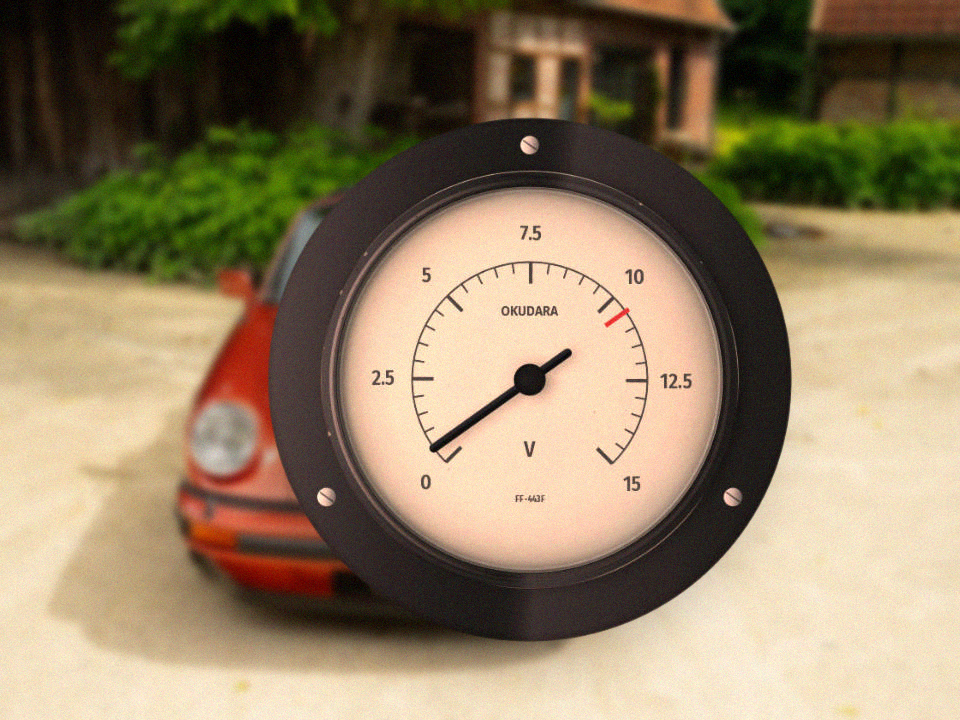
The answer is 0.5 V
